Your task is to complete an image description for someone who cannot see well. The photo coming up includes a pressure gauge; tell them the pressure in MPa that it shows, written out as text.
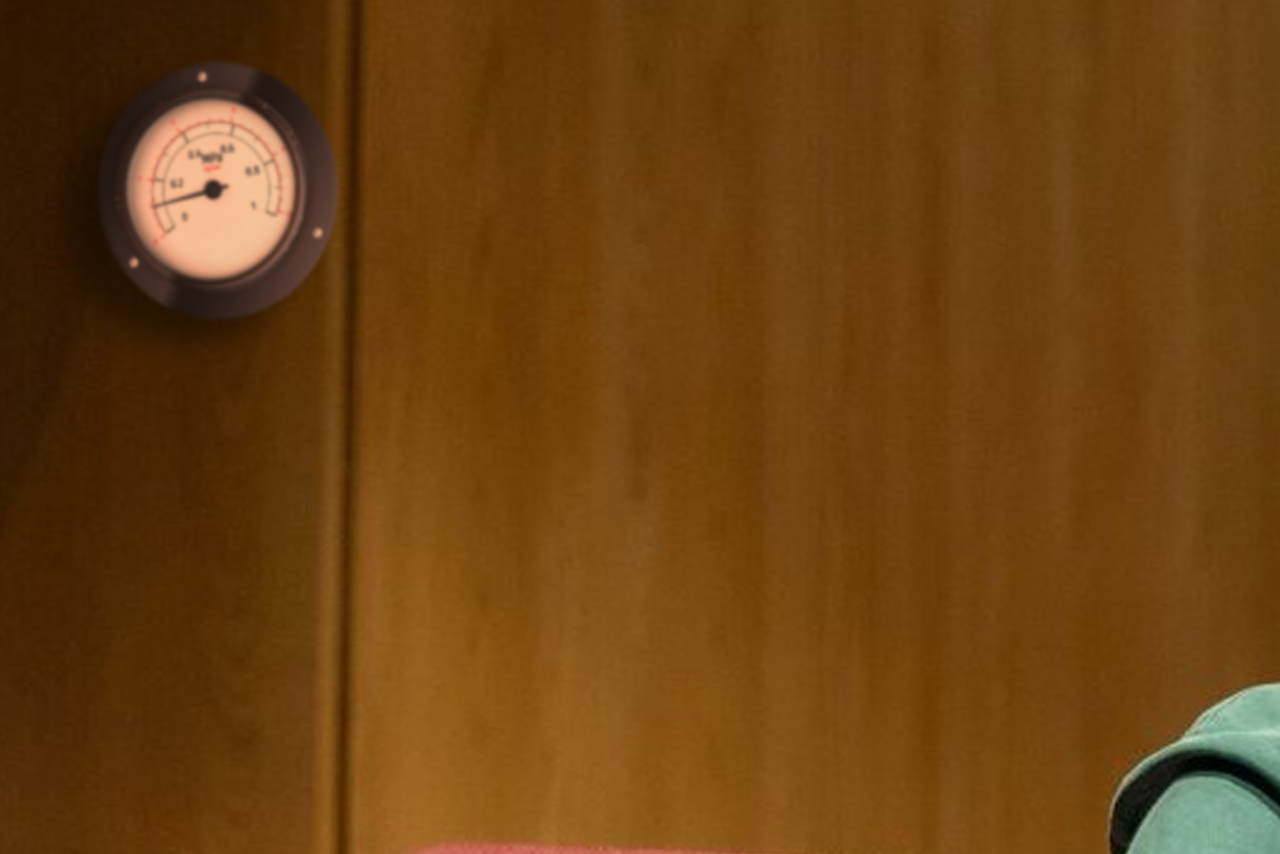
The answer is 0.1 MPa
